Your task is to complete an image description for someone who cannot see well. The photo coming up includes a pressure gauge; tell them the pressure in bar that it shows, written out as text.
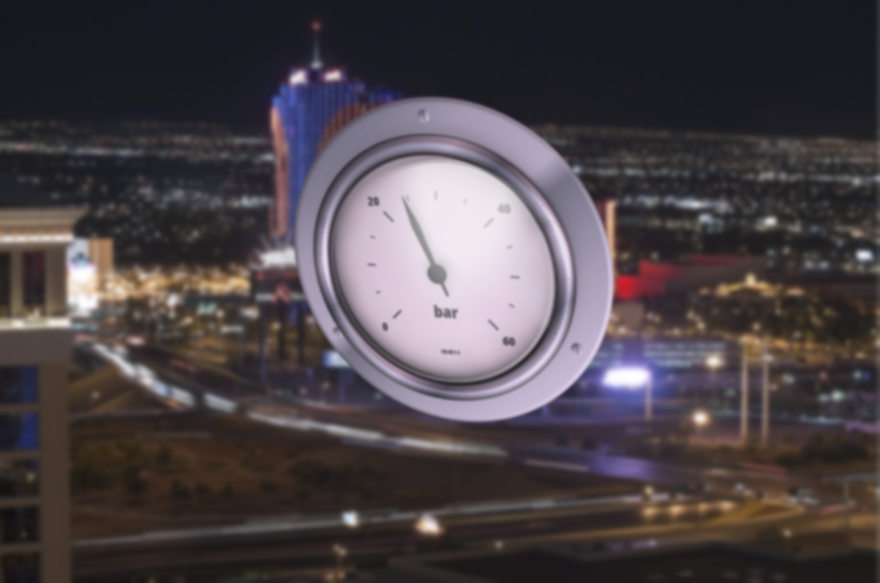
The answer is 25 bar
